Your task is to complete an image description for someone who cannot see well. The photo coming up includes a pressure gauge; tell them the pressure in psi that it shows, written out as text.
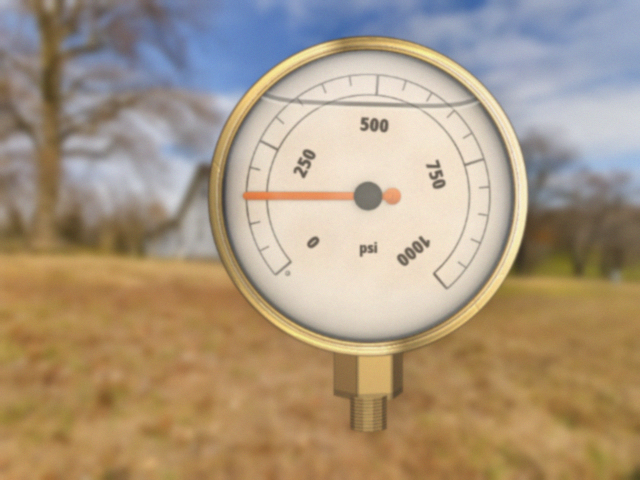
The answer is 150 psi
